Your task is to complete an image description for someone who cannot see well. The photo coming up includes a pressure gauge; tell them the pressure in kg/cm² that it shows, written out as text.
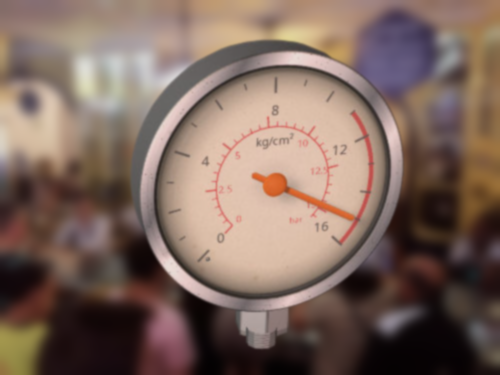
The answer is 15 kg/cm²
